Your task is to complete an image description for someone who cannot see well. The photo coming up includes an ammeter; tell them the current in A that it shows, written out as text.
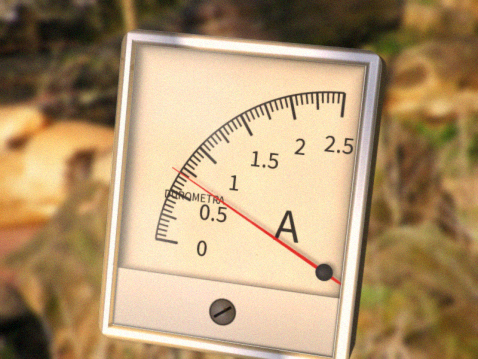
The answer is 0.7 A
